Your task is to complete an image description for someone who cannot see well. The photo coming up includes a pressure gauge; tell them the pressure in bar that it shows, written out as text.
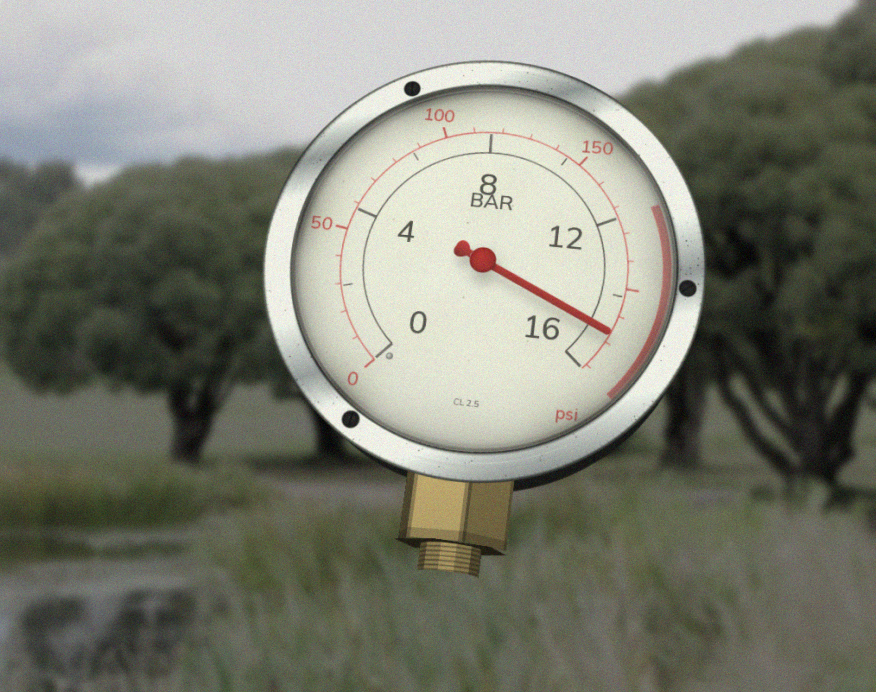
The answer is 15 bar
